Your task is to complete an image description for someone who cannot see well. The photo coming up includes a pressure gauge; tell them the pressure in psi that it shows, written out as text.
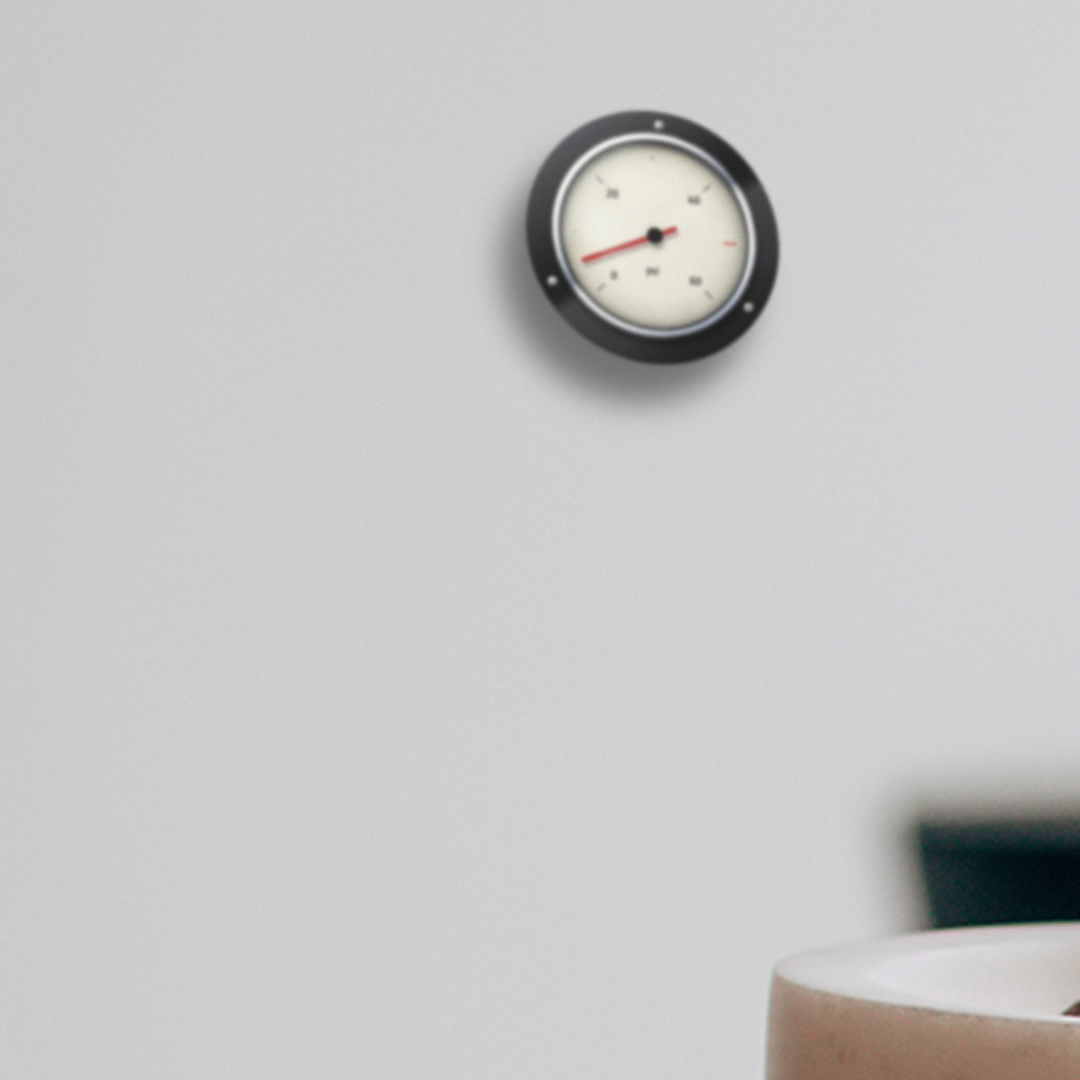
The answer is 5 psi
